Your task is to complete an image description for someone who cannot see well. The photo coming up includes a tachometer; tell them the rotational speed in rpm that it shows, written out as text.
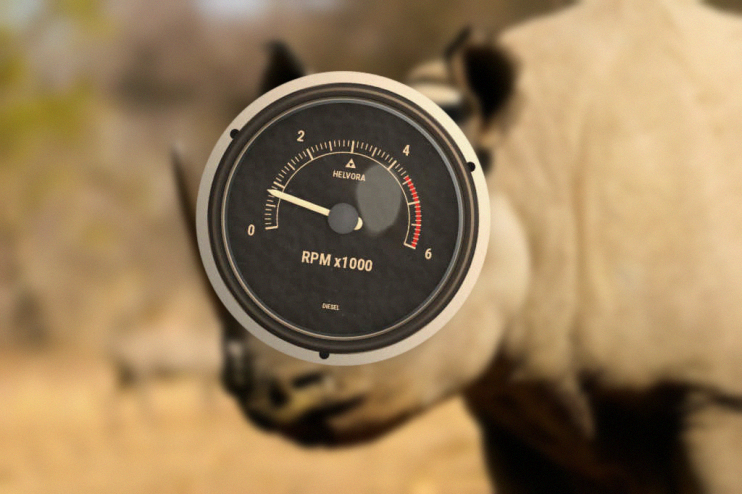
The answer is 800 rpm
